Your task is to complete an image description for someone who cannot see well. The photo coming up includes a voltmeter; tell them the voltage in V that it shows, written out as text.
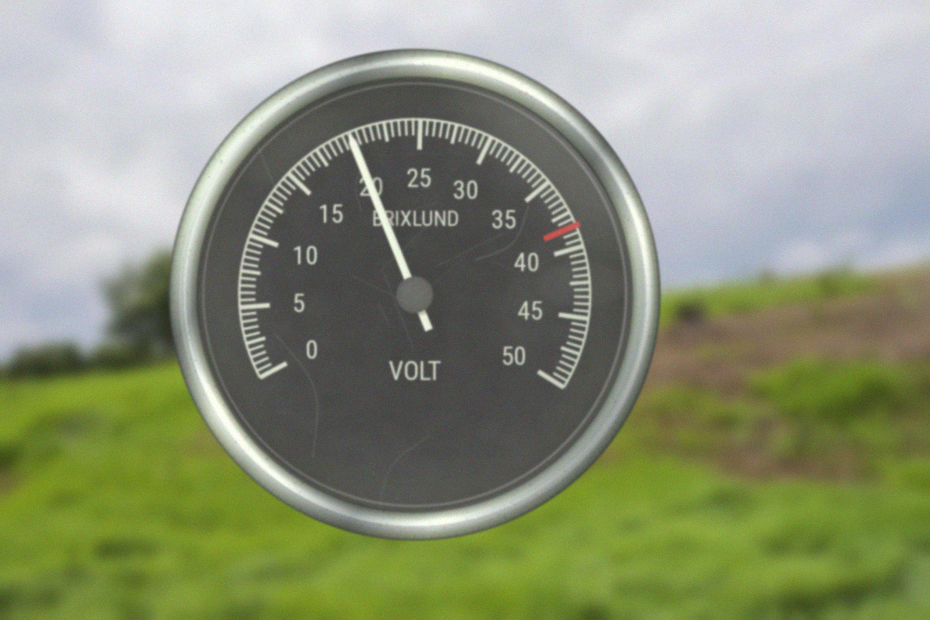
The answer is 20 V
